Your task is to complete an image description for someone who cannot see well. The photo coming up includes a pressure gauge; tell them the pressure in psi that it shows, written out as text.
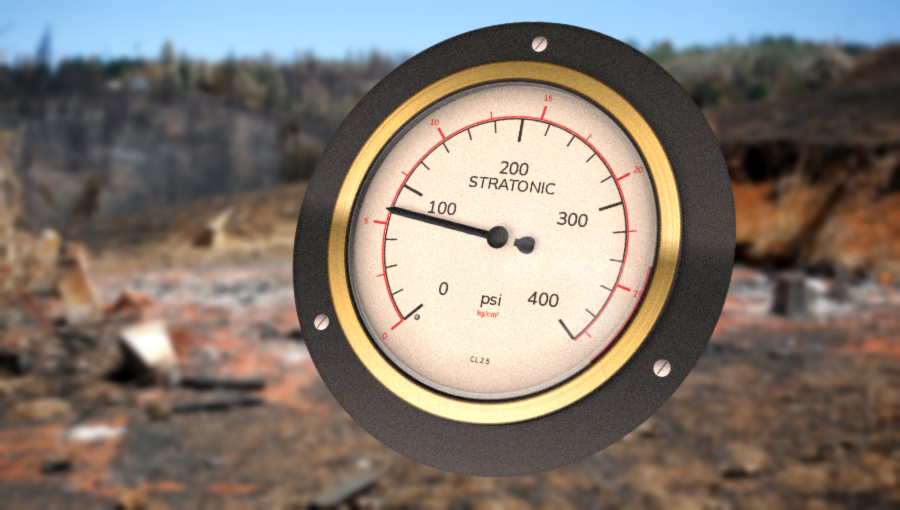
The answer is 80 psi
